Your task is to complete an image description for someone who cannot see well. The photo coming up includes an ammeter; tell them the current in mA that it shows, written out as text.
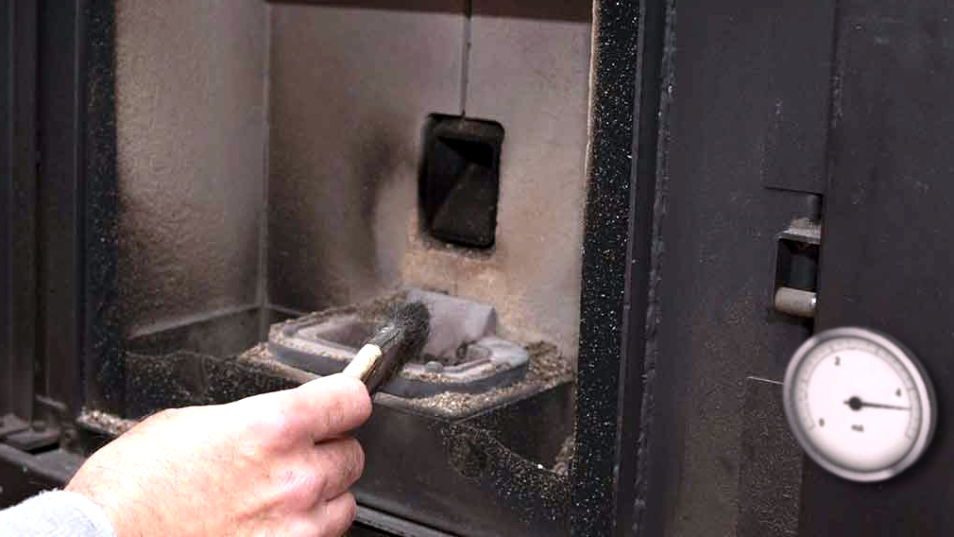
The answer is 4.4 mA
